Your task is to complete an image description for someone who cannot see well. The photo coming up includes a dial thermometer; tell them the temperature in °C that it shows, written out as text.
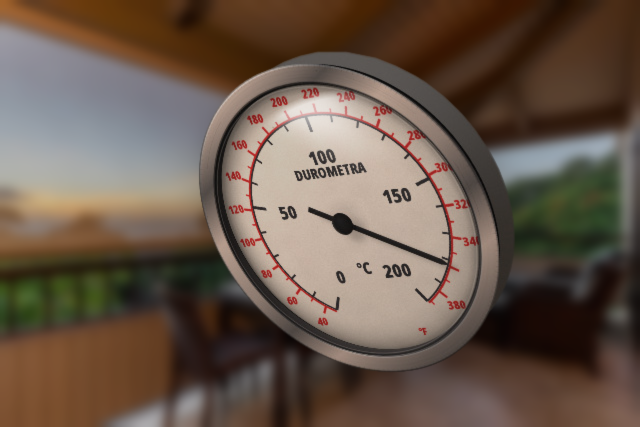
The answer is 180 °C
